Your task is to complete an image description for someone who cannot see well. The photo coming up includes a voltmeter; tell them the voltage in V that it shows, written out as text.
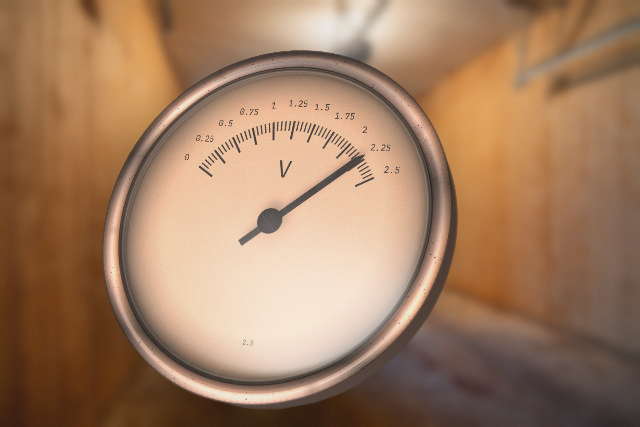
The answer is 2.25 V
